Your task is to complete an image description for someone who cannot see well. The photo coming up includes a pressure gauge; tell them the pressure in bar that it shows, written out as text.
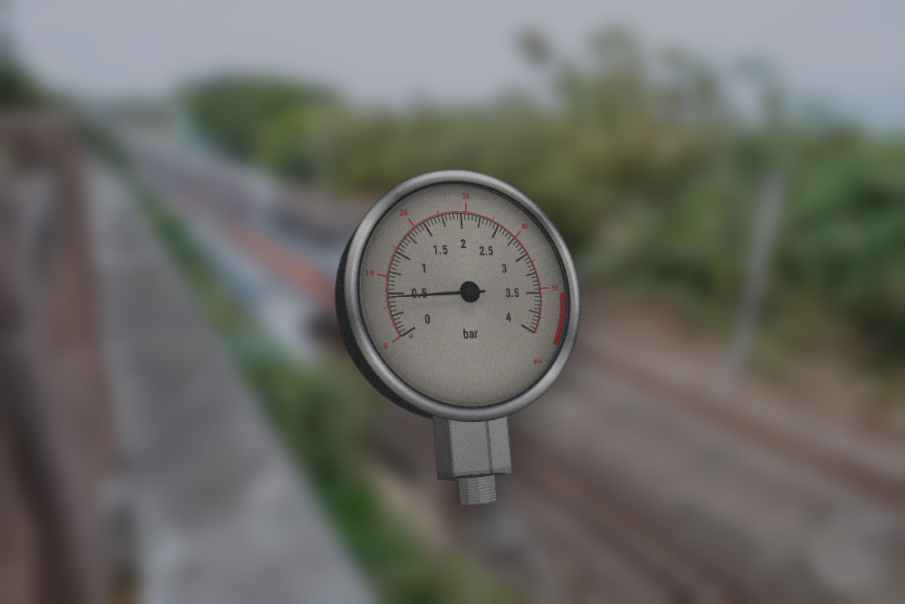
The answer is 0.45 bar
